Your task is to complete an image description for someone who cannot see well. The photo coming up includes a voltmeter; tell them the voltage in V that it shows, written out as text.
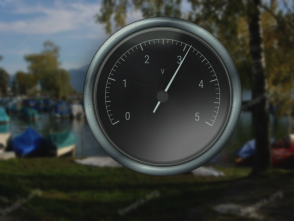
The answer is 3.1 V
